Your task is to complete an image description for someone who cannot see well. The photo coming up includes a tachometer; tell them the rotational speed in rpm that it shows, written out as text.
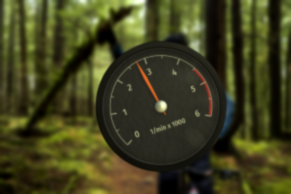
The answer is 2750 rpm
